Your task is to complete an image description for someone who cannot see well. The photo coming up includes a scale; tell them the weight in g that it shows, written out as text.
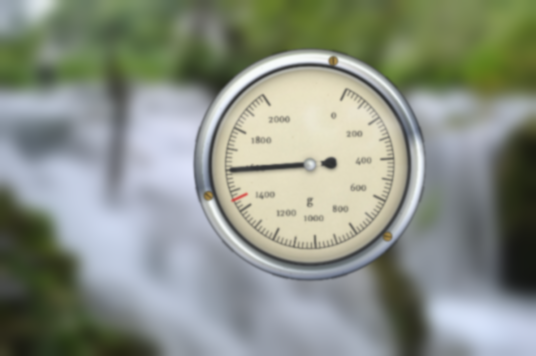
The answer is 1600 g
